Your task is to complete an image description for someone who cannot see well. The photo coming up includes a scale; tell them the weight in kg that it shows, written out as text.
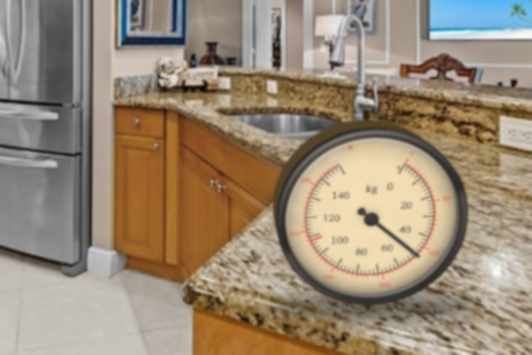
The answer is 50 kg
